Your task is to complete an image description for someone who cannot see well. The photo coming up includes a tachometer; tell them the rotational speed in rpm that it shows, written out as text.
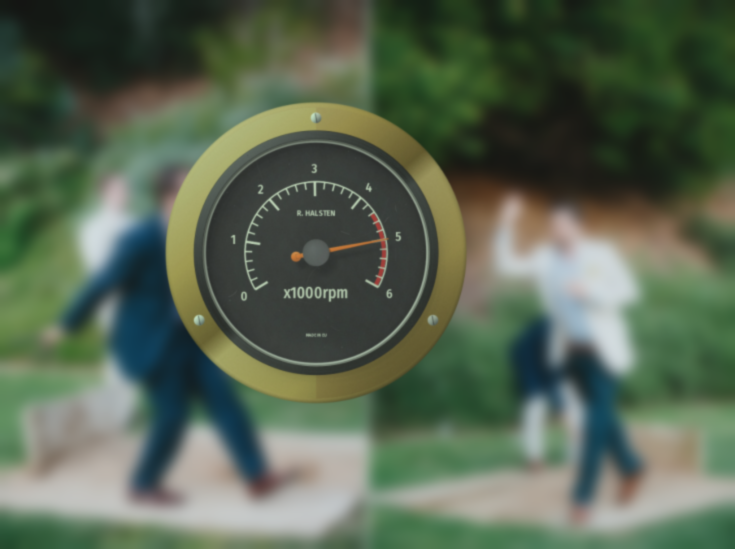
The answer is 5000 rpm
